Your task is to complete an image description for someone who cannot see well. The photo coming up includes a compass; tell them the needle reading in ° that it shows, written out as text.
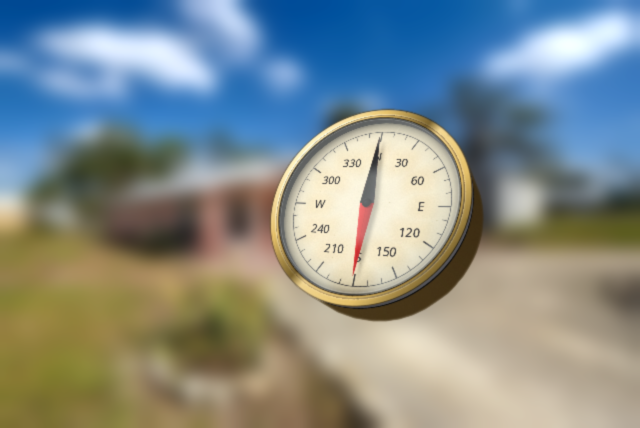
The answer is 180 °
